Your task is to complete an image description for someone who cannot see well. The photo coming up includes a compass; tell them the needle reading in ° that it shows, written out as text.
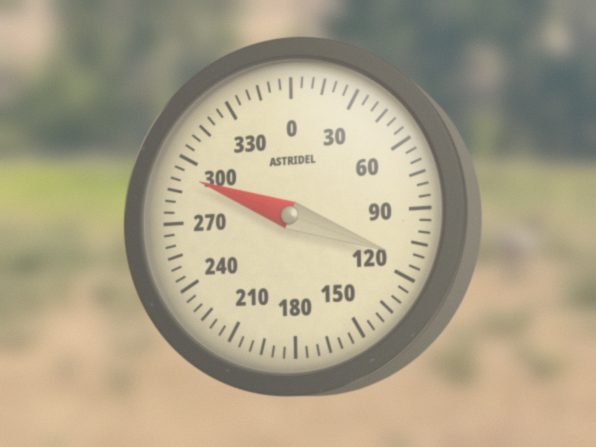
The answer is 292.5 °
